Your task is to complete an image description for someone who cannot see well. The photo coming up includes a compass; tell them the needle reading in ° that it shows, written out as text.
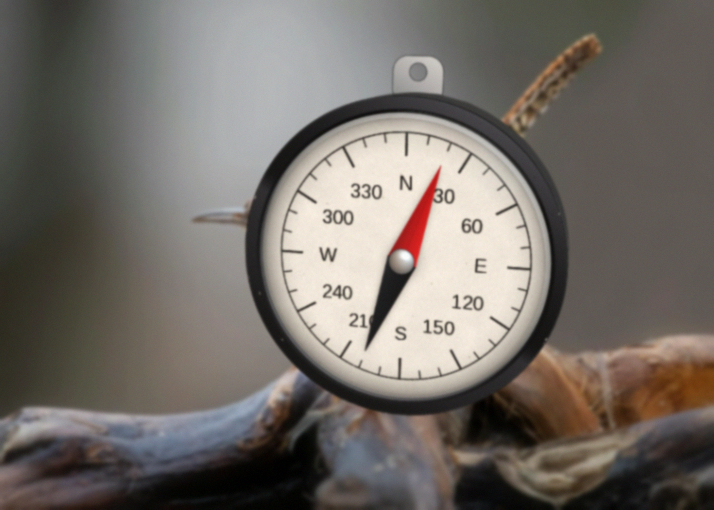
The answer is 20 °
